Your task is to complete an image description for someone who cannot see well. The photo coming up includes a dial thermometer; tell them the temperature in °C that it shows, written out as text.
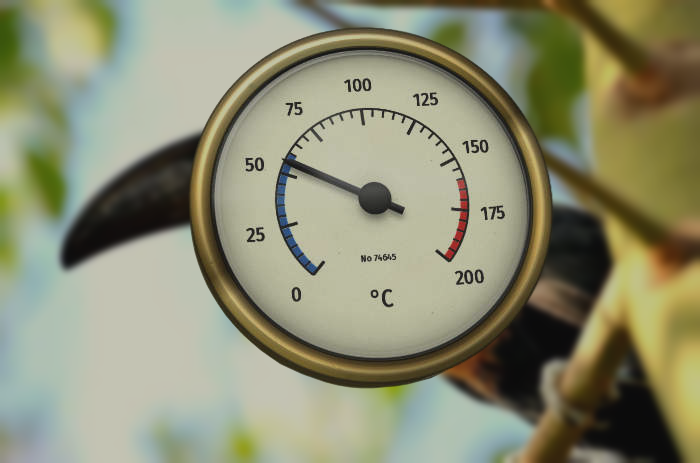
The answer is 55 °C
